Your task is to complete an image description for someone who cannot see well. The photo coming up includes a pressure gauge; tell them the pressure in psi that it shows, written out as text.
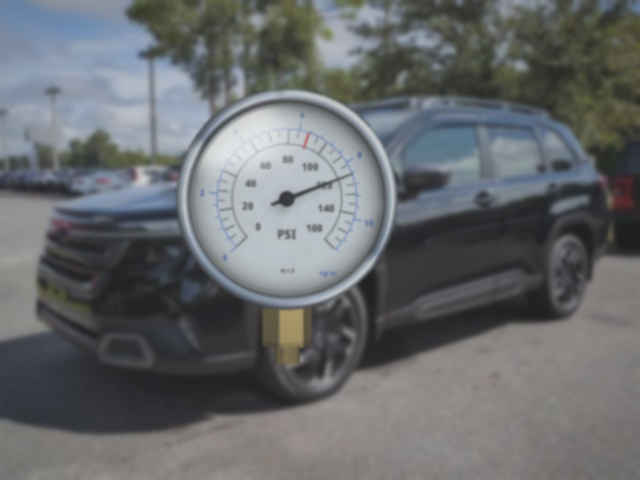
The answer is 120 psi
